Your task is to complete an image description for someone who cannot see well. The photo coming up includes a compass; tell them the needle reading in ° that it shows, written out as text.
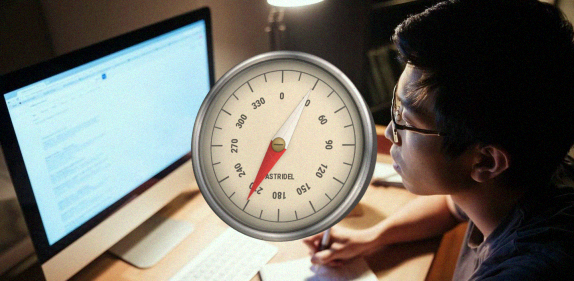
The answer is 210 °
